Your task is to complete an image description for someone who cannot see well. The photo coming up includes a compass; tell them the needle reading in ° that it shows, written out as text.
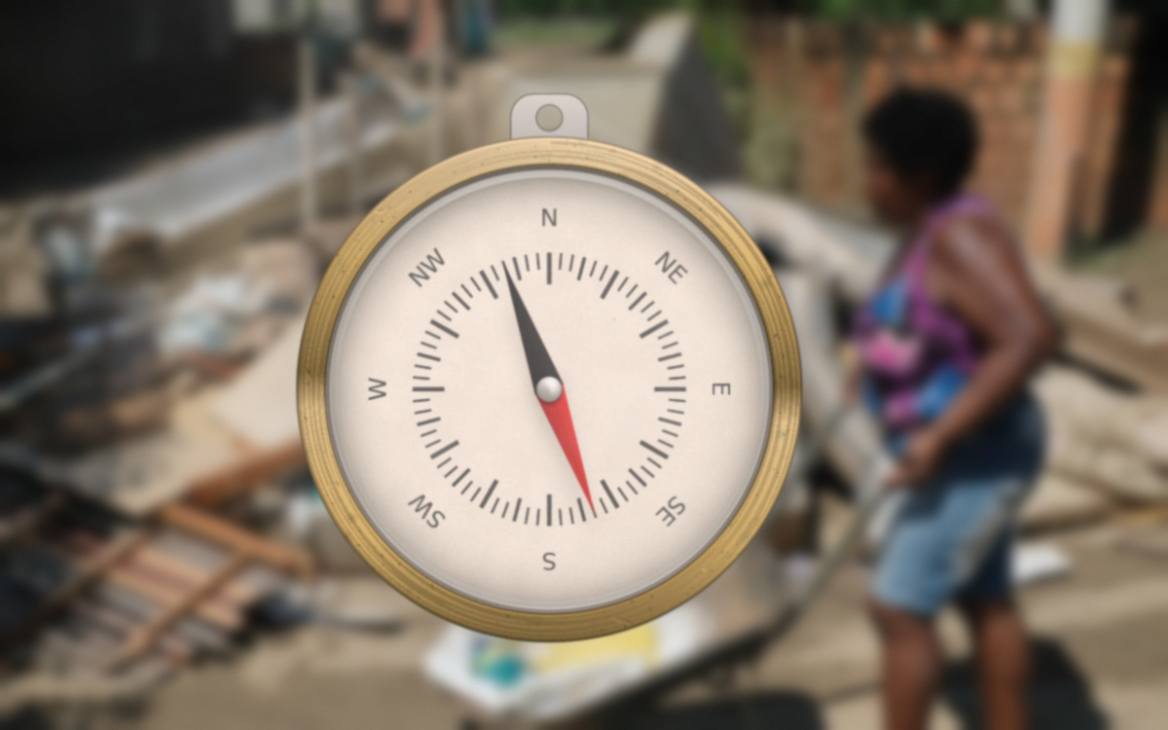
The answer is 160 °
